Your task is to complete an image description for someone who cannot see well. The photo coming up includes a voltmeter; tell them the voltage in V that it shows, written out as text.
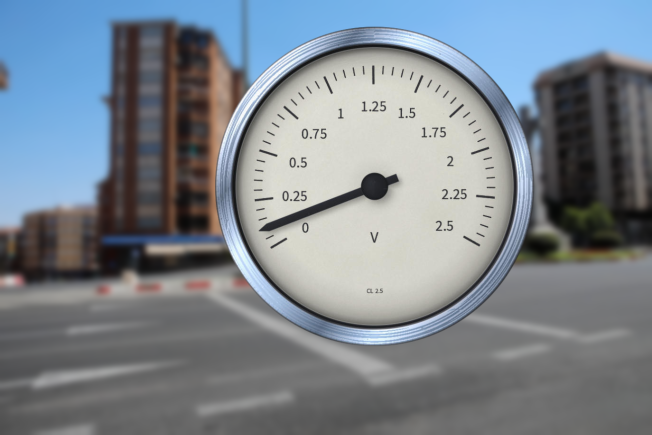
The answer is 0.1 V
